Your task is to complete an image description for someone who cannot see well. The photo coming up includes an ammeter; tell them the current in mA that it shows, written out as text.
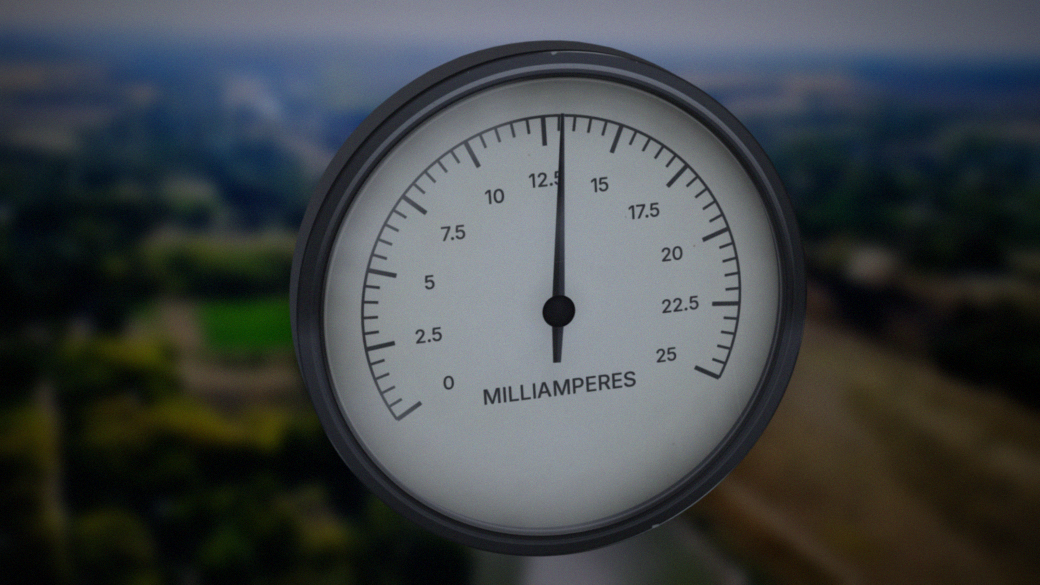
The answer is 13 mA
